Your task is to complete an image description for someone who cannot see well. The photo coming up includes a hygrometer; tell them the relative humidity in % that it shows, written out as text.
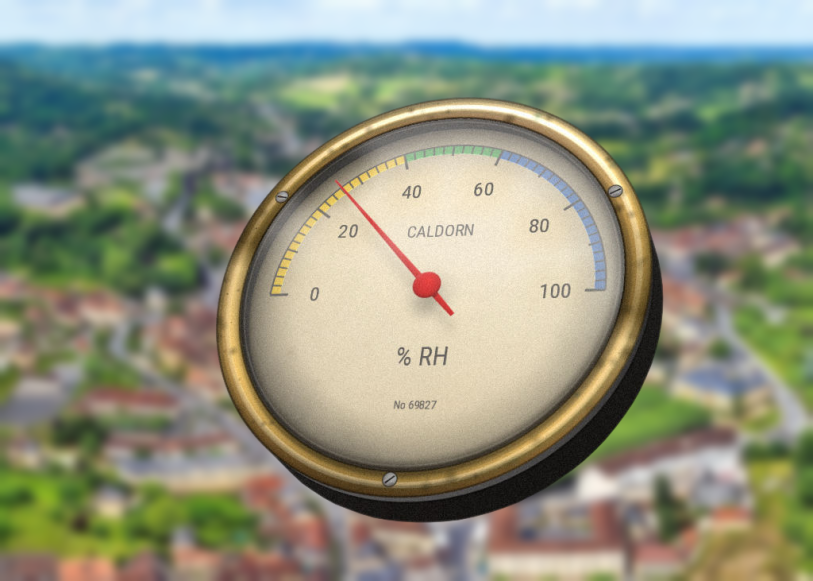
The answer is 26 %
